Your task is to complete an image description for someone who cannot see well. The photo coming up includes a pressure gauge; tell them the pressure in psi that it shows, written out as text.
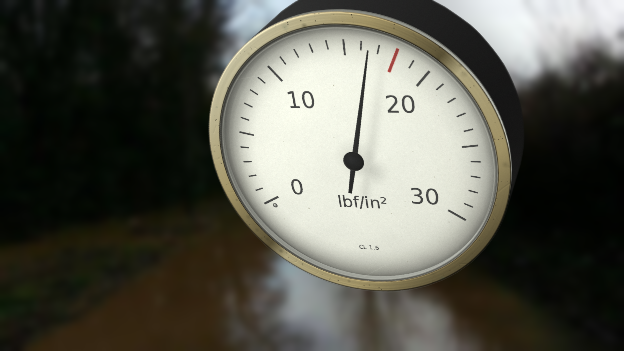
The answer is 16.5 psi
